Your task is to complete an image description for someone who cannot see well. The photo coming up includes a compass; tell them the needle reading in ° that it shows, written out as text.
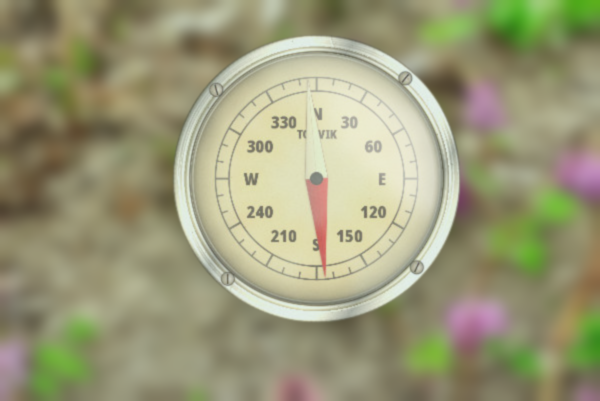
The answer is 175 °
